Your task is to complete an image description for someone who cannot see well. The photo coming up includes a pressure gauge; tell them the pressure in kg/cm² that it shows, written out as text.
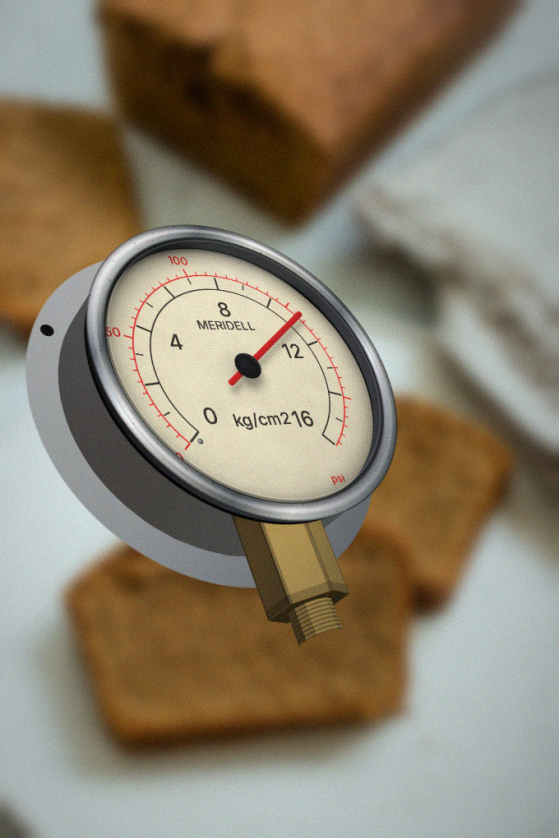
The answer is 11 kg/cm²
